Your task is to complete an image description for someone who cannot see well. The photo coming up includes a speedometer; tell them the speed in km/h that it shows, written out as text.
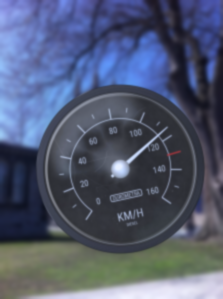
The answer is 115 km/h
